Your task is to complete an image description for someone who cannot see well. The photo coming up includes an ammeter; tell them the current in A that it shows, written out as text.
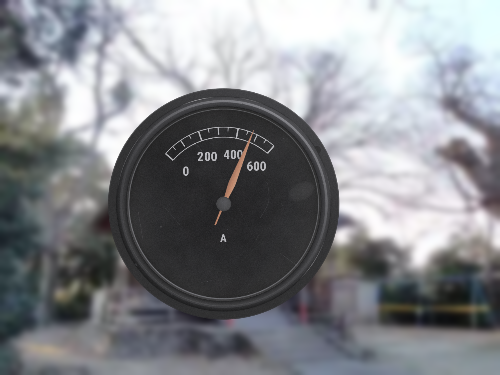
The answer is 475 A
